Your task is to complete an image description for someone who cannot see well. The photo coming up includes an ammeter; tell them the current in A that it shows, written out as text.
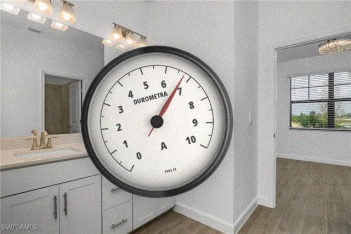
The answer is 6.75 A
